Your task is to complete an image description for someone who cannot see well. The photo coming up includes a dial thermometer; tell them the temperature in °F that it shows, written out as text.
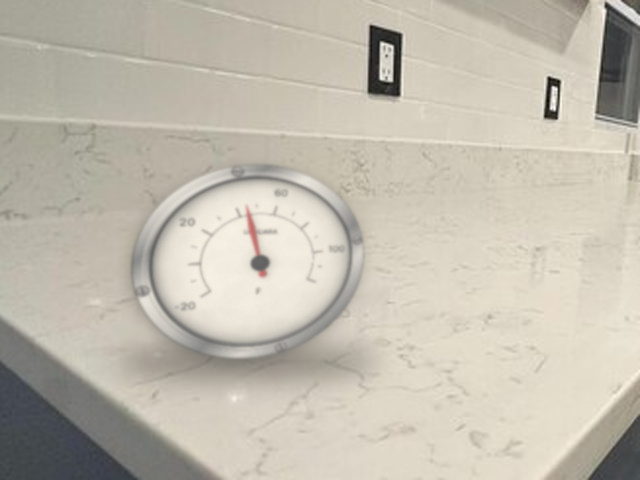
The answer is 45 °F
